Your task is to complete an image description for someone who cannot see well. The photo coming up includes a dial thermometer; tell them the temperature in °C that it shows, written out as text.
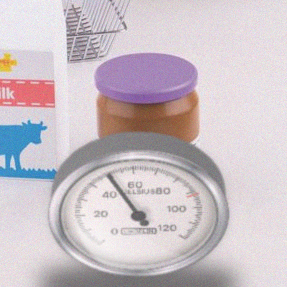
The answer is 50 °C
